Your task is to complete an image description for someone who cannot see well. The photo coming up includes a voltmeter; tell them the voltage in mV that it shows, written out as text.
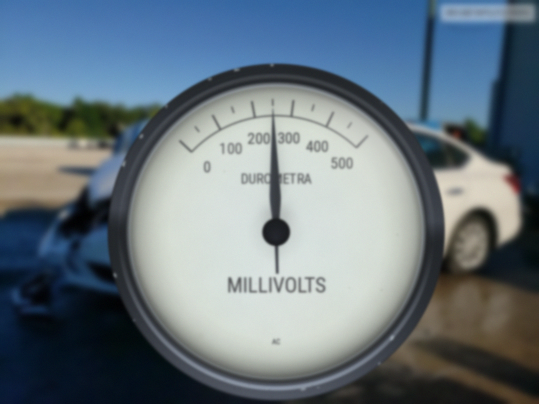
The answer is 250 mV
